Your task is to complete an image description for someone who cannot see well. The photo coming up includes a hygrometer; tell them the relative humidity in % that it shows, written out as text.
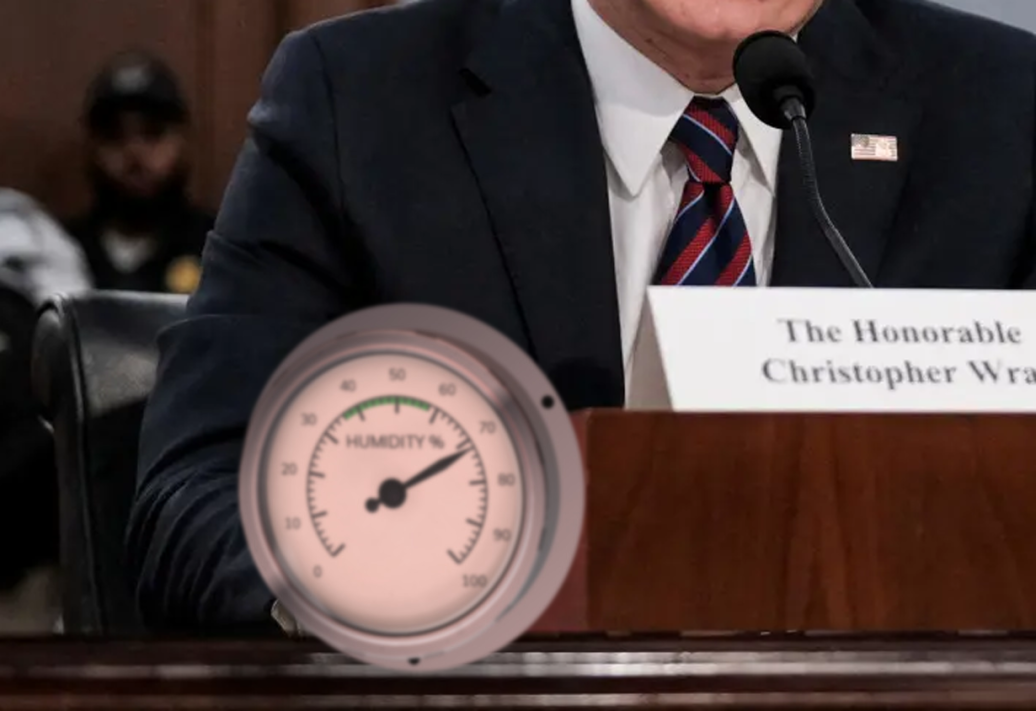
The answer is 72 %
